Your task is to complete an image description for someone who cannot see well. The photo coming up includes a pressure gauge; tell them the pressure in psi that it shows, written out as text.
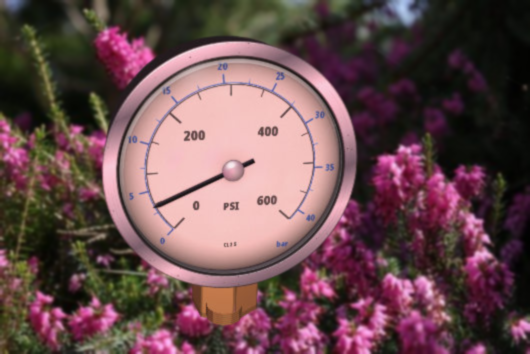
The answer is 50 psi
